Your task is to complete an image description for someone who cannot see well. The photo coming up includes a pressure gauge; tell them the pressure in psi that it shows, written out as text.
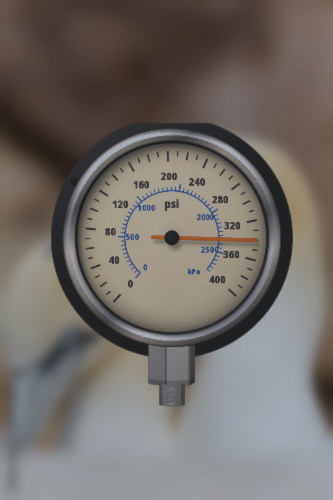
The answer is 340 psi
